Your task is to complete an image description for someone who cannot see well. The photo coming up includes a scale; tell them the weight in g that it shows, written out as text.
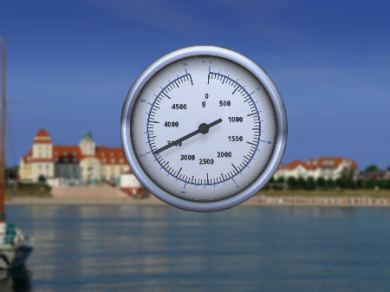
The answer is 3500 g
